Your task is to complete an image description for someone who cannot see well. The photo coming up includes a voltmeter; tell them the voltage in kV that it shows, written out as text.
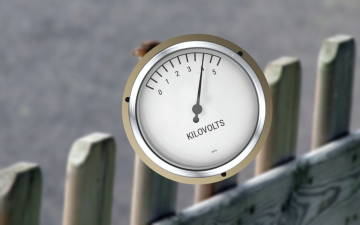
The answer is 4 kV
